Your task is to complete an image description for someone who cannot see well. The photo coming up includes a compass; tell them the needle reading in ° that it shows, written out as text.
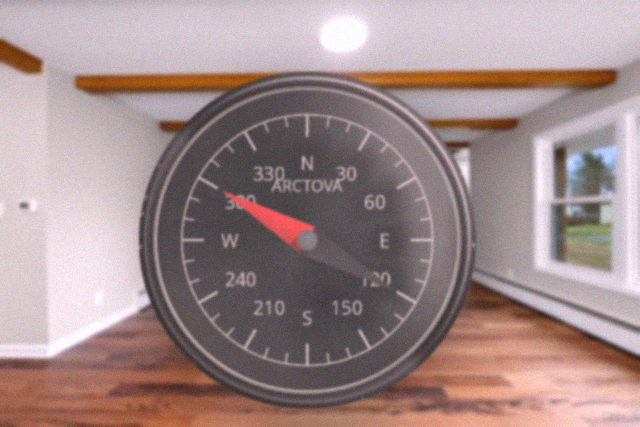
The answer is 300 °
